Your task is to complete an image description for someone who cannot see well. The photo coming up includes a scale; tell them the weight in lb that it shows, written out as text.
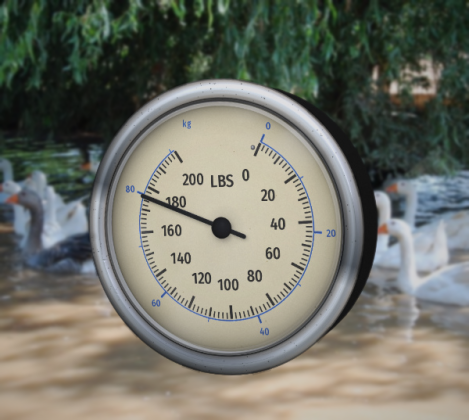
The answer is 176 lb
